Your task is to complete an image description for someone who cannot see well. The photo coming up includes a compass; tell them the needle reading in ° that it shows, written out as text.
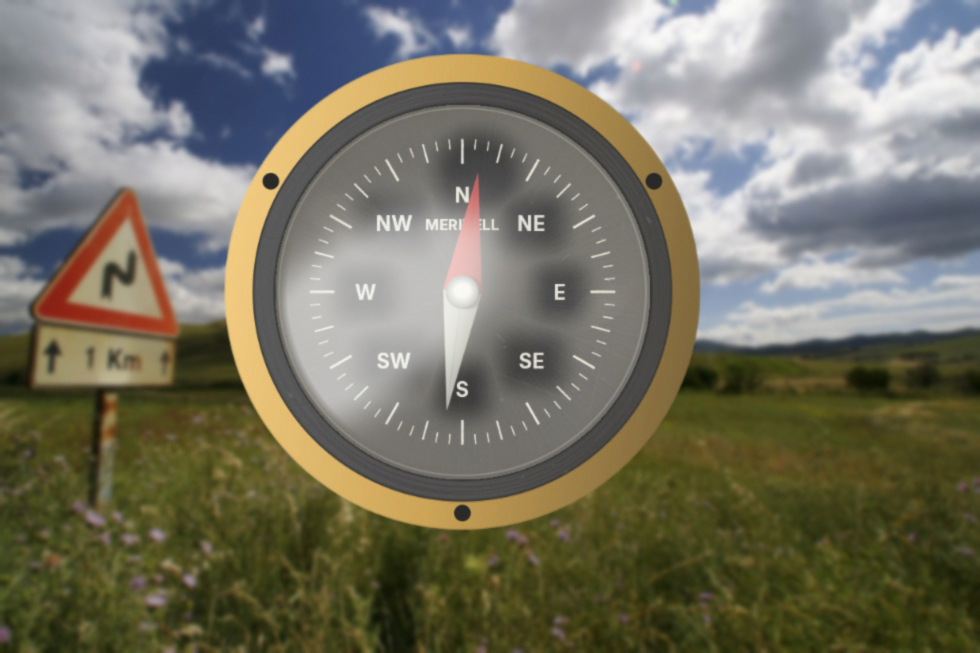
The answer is 7.5 °
